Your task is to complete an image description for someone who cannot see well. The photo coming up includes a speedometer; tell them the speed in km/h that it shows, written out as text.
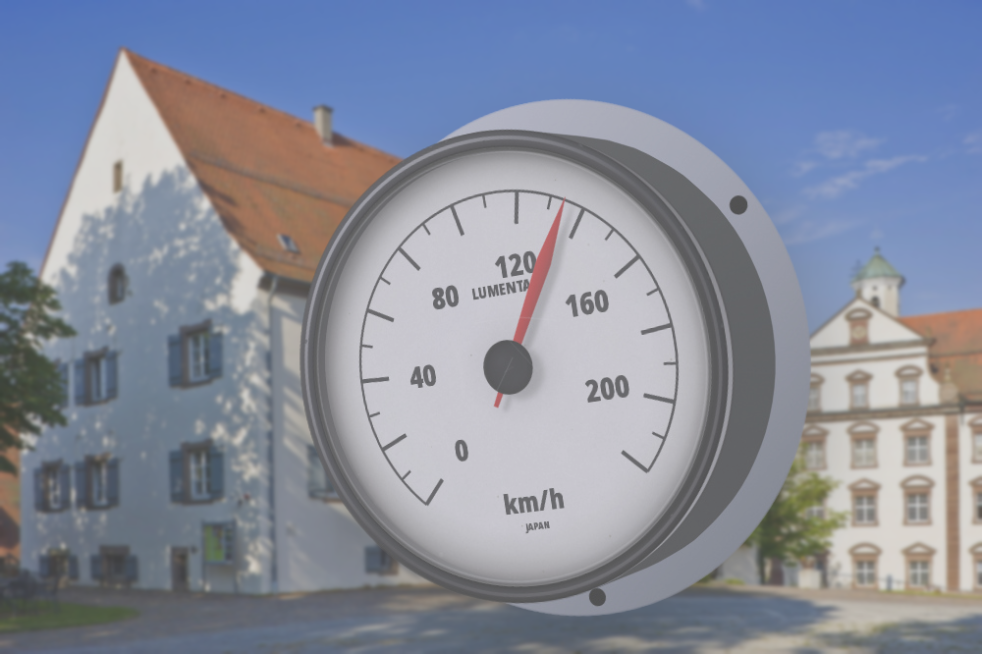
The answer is 135 km/h
